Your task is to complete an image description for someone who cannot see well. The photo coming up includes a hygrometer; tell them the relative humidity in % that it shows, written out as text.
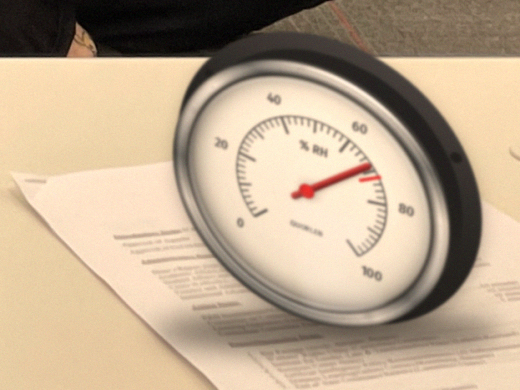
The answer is 68 %
